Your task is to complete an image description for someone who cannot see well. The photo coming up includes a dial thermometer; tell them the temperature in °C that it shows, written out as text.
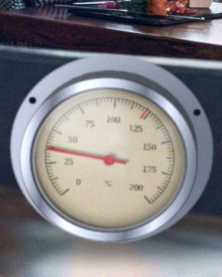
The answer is 37.5 °C
